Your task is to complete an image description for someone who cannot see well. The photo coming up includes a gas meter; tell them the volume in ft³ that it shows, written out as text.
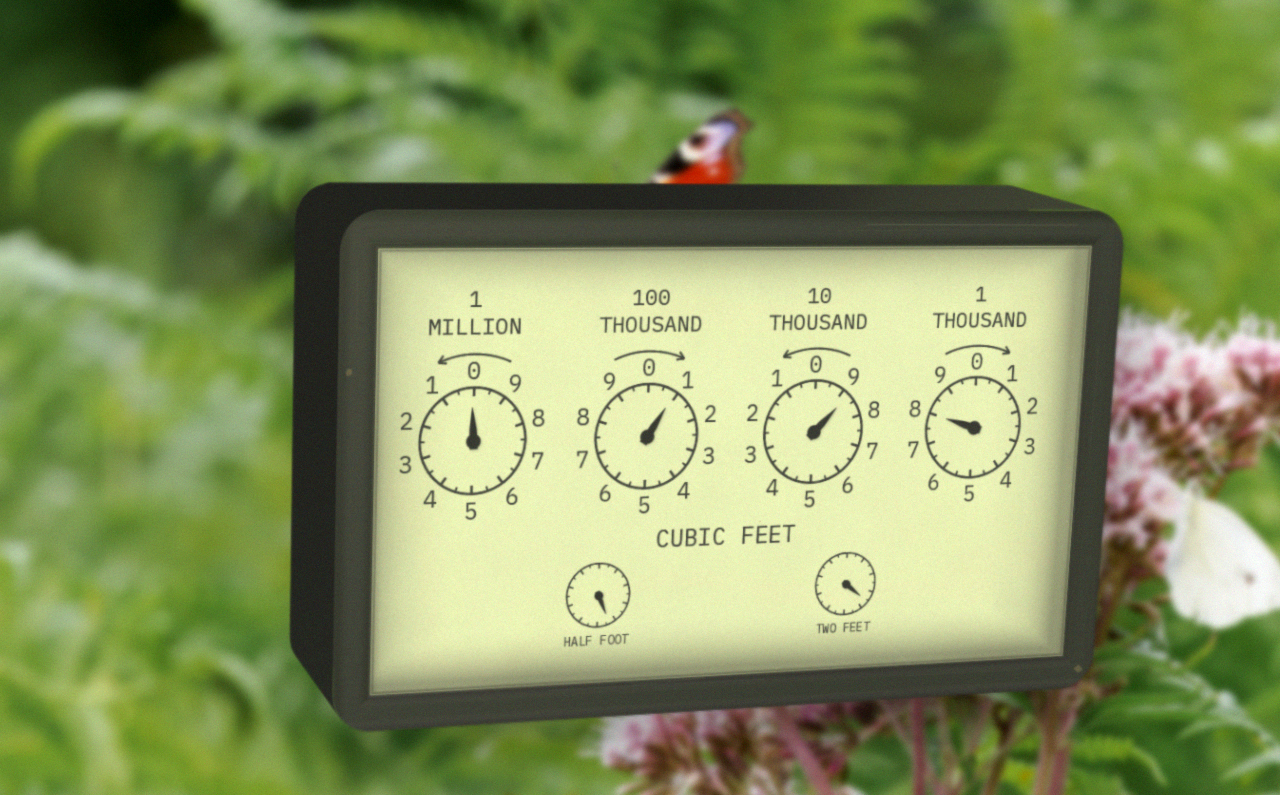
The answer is 8800 ft³
